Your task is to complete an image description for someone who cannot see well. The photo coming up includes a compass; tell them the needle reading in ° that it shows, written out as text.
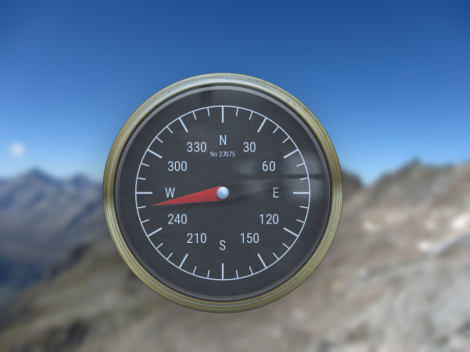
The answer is 260 °
